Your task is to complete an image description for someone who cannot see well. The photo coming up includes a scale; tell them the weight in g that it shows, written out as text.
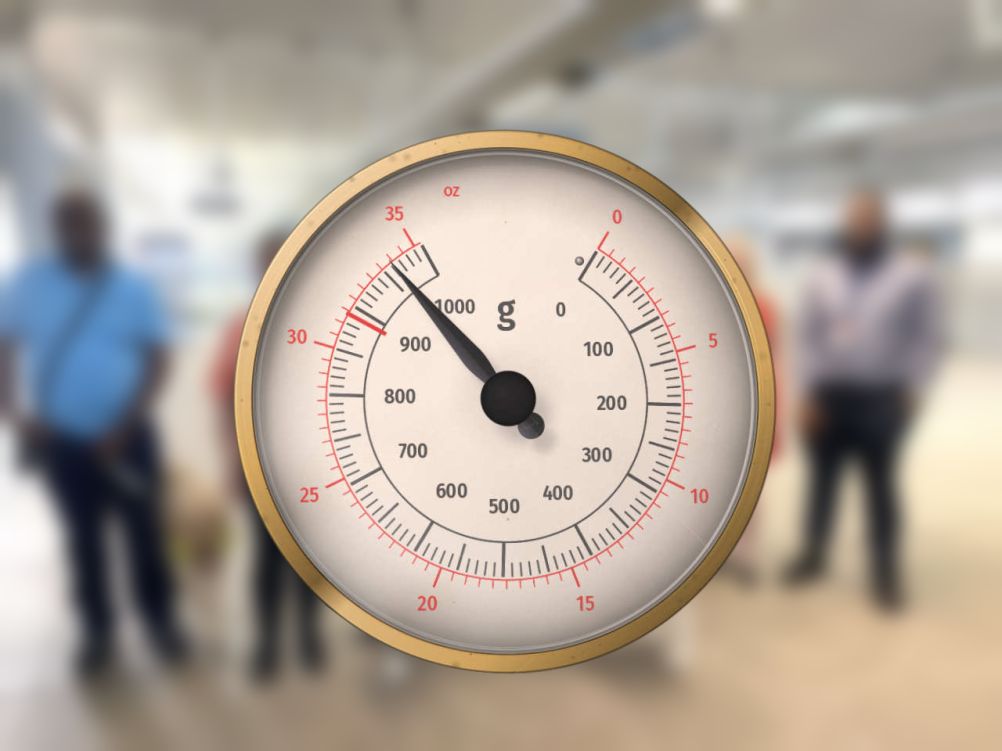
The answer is 960 g
